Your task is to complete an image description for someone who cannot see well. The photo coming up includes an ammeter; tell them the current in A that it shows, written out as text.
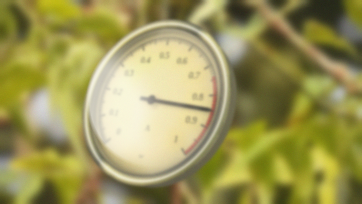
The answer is 0.85 A
